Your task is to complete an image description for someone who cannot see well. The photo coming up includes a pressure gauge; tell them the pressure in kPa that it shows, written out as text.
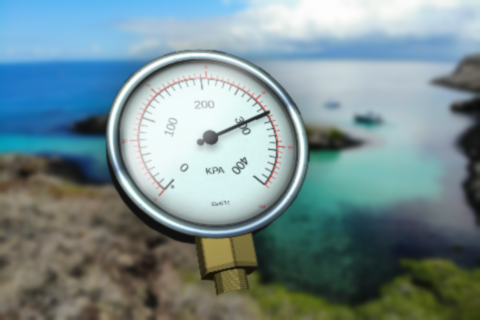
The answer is 300 kPa
